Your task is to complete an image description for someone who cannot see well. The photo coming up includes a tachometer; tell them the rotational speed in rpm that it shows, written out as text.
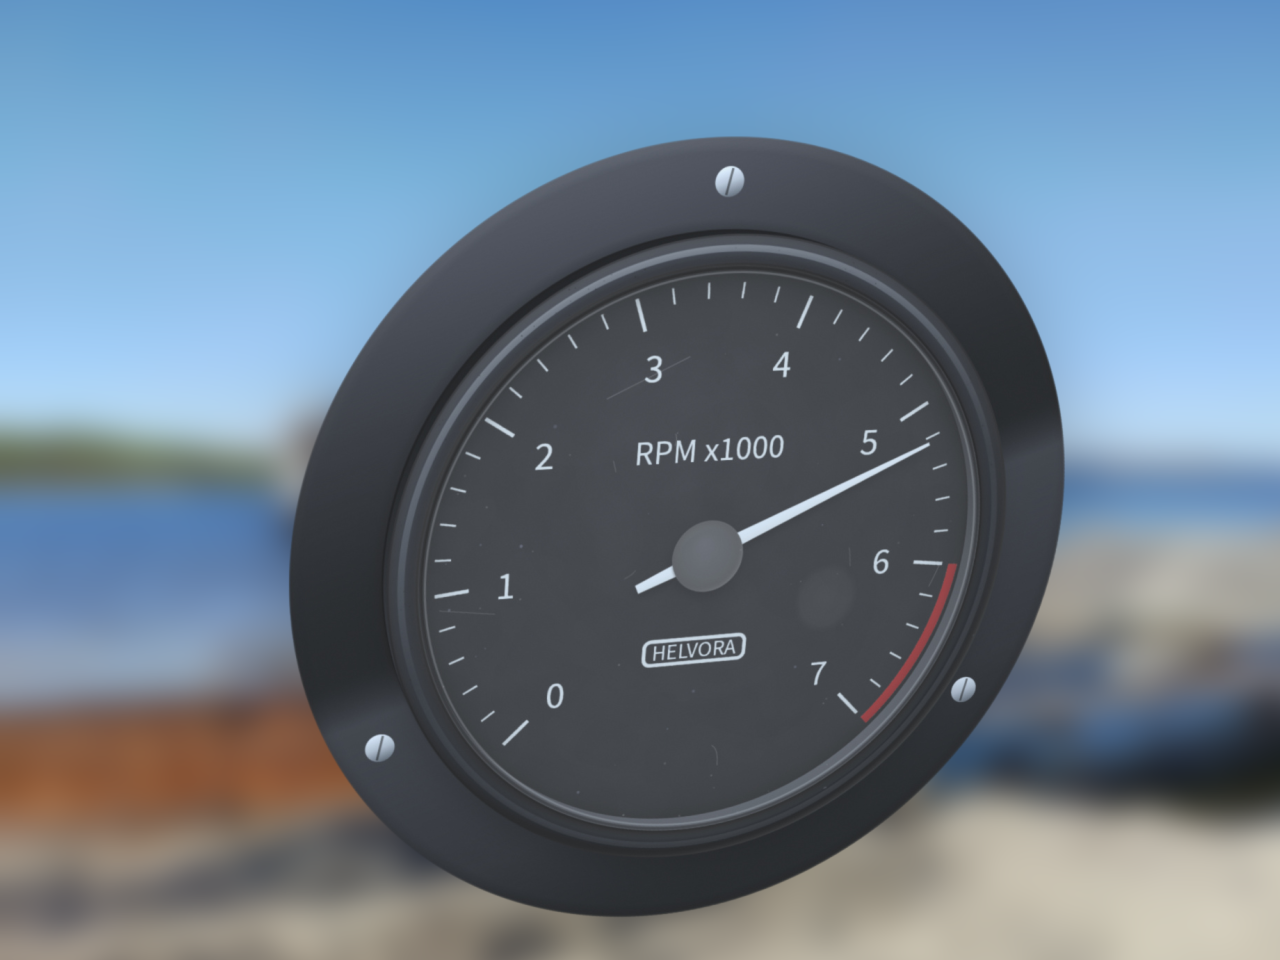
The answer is 5200 rpm
